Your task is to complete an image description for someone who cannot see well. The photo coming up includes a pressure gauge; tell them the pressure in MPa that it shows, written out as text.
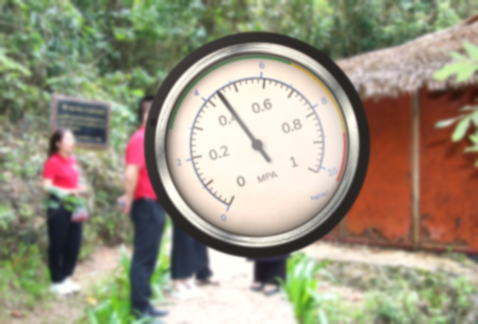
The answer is 0.44 MPa
